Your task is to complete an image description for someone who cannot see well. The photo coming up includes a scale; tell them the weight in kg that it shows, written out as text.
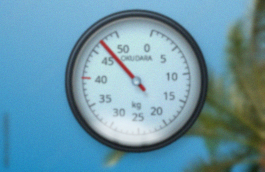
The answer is 47 kg
